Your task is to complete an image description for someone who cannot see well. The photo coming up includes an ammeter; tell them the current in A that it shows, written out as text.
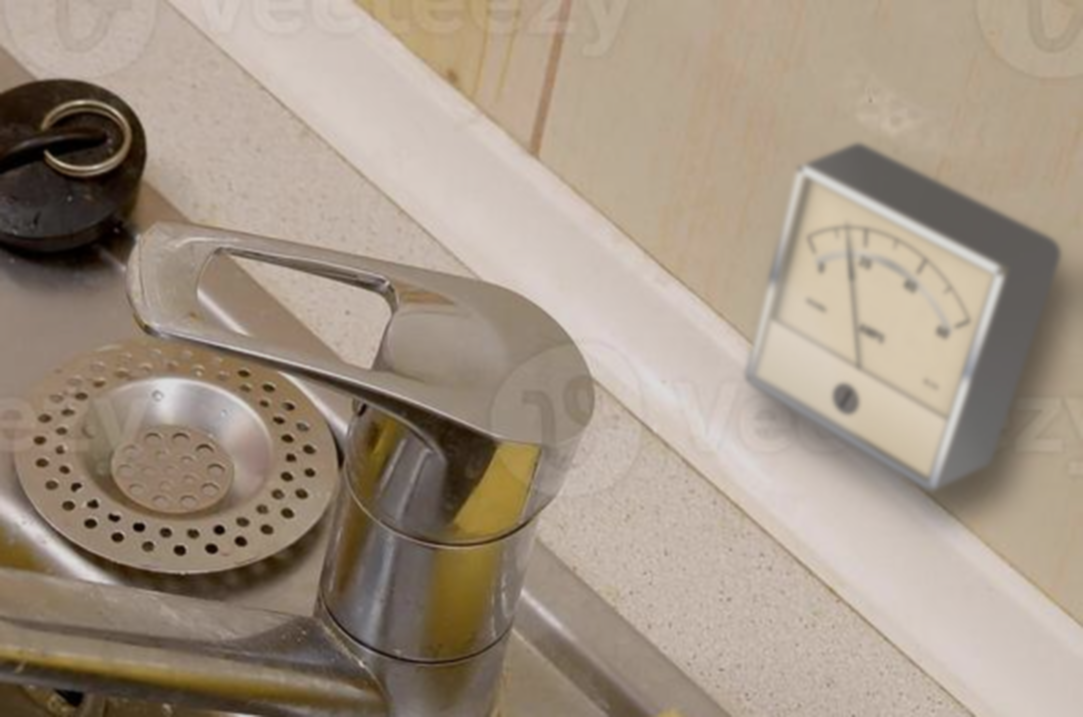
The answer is 15 A
